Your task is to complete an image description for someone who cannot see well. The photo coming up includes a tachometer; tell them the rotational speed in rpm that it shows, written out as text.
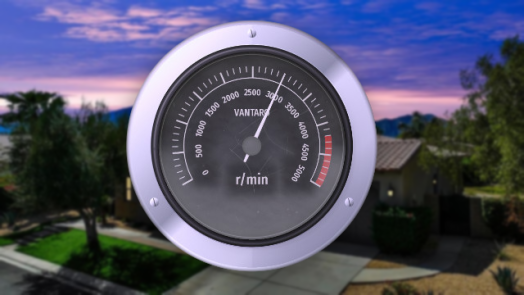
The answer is 3000 rpm
